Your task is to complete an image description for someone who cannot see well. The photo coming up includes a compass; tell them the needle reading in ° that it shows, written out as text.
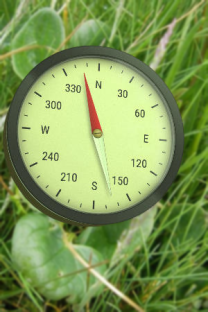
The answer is 345 °
